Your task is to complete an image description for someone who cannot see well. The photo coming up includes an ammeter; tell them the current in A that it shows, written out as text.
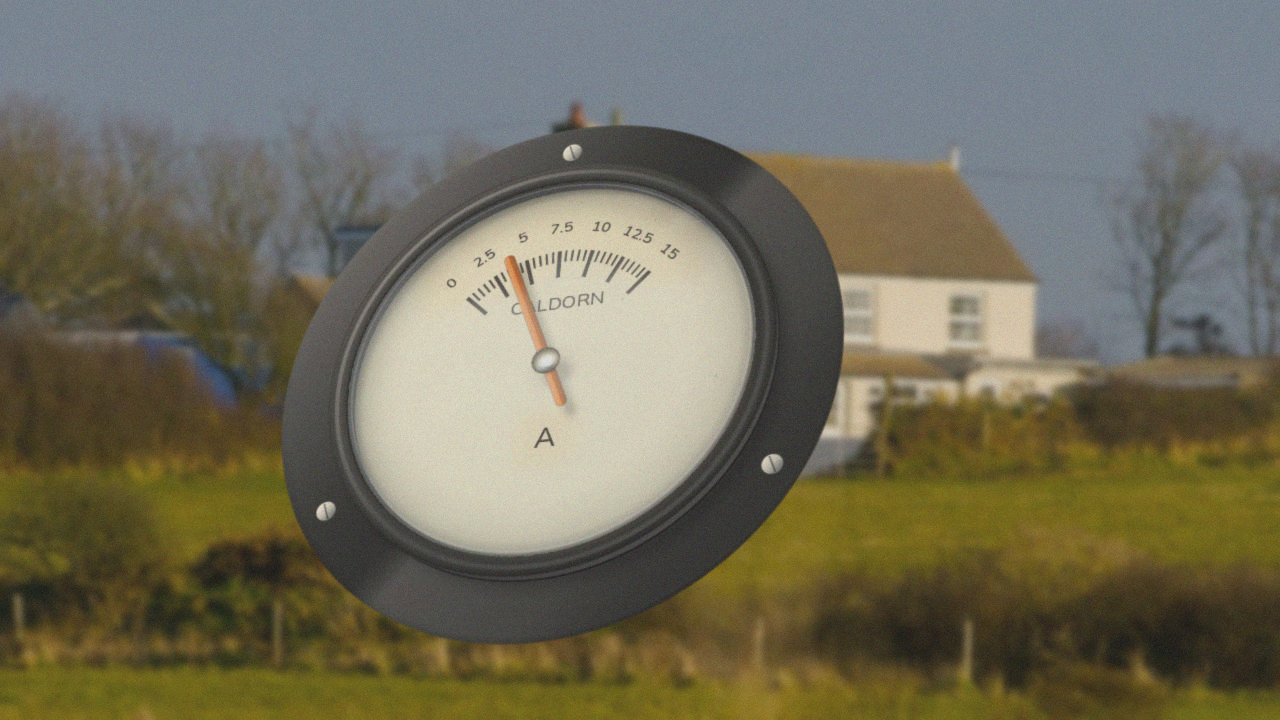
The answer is 4 A
